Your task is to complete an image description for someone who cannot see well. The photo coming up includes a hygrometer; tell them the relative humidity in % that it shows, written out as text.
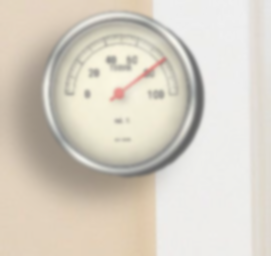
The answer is 80 %
